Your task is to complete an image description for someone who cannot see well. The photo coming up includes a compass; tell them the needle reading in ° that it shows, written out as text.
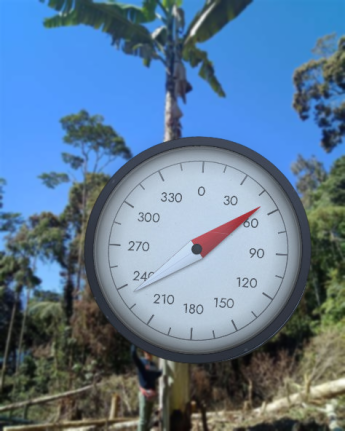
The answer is 52.5 °
